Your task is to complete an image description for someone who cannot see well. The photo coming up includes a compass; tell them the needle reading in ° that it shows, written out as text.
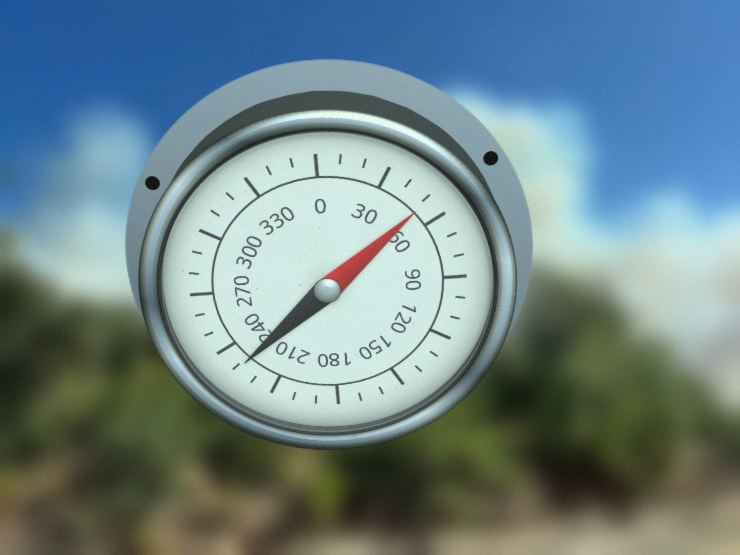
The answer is 50 °
